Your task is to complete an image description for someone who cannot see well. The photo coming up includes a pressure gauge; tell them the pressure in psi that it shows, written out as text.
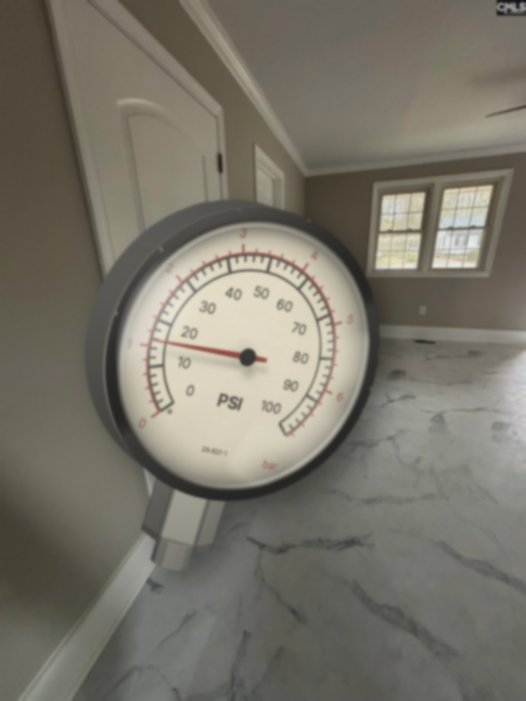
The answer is 16 psi
